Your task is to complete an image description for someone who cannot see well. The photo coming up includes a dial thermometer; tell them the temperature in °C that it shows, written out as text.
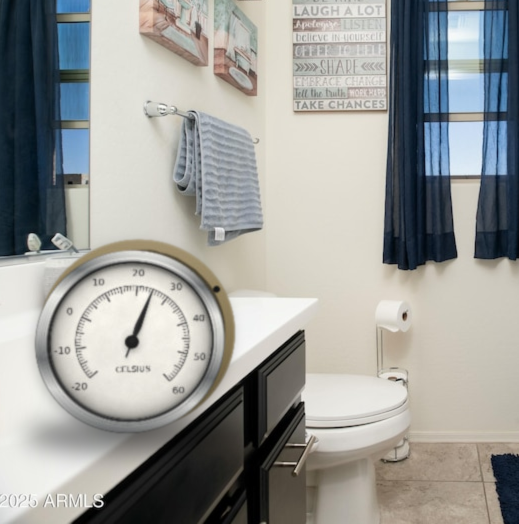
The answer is 25 °C
